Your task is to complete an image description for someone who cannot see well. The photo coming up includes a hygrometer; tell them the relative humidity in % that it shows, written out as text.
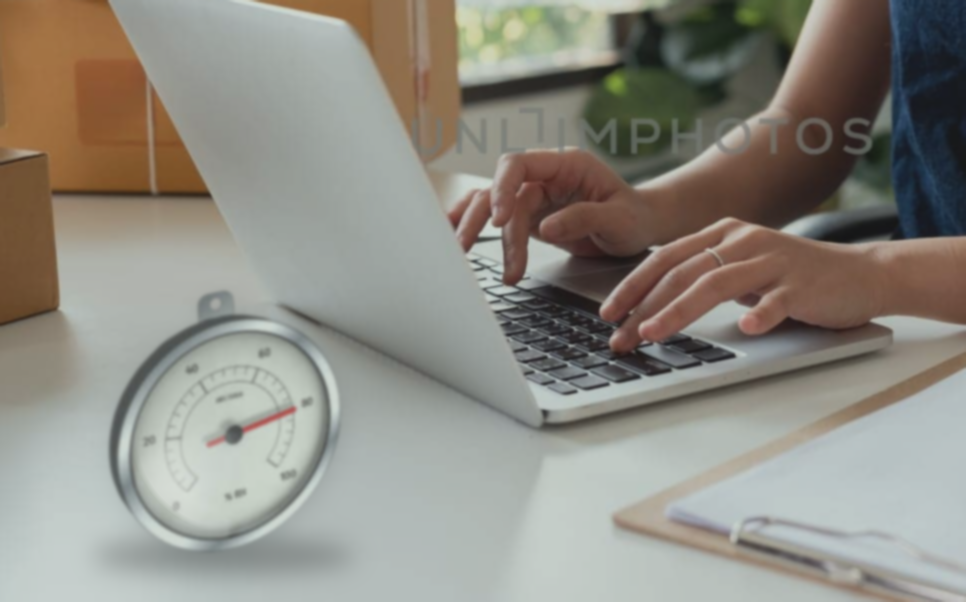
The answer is 80 %
